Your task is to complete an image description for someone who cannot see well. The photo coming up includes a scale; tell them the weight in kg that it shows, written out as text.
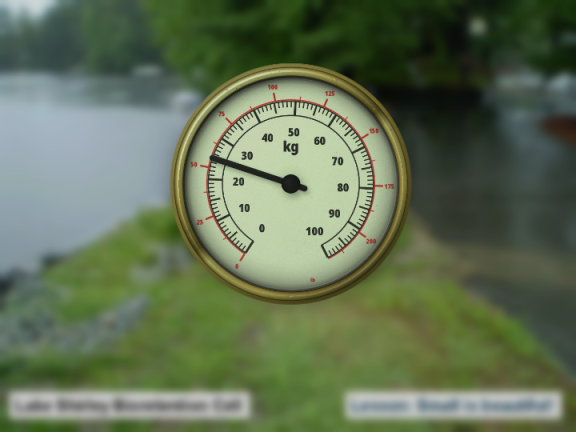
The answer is 25 kg
